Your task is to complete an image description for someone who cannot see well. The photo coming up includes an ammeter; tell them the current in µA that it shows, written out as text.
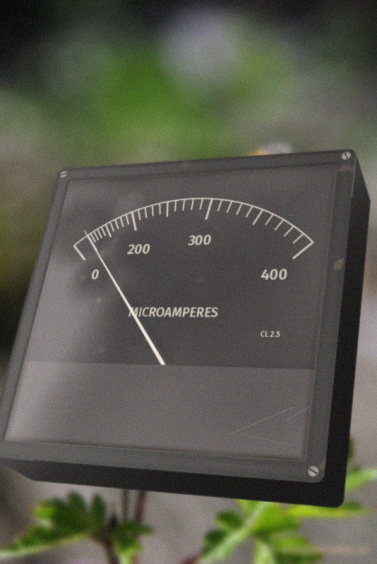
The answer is 100 µA
